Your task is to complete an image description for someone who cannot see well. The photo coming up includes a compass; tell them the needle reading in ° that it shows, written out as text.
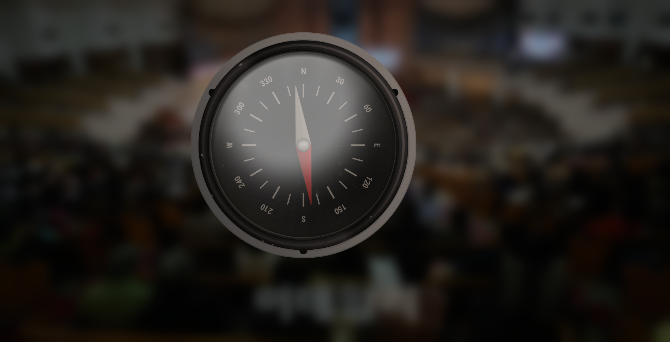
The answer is 172.5 °
